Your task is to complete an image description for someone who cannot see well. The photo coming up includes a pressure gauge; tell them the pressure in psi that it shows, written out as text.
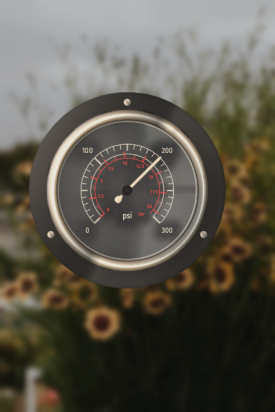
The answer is 200 psi
